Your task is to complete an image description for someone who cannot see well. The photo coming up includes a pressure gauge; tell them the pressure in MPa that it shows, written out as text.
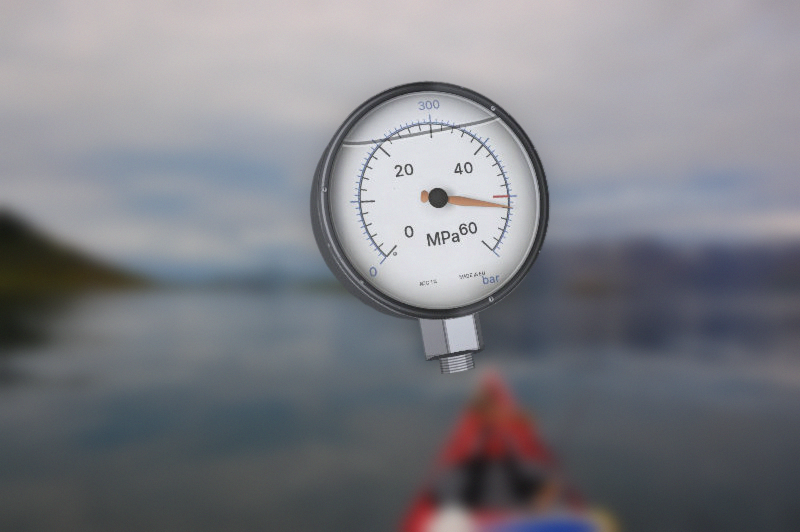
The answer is 52 MPa
